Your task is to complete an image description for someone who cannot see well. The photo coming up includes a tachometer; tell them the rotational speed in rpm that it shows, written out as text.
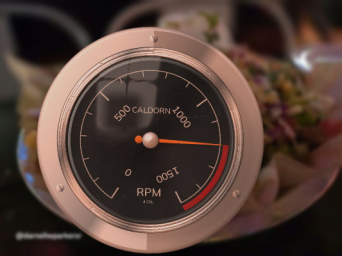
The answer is 1200 rpm
